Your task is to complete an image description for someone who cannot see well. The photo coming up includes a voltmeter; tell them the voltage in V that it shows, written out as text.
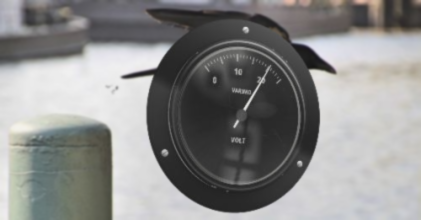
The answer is 20 V
